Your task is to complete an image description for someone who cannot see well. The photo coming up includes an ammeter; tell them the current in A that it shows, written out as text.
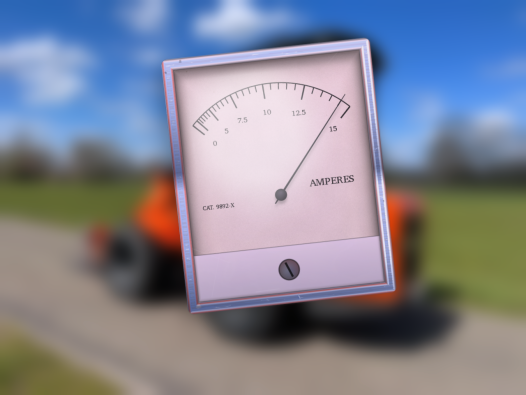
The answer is 14.5 A
